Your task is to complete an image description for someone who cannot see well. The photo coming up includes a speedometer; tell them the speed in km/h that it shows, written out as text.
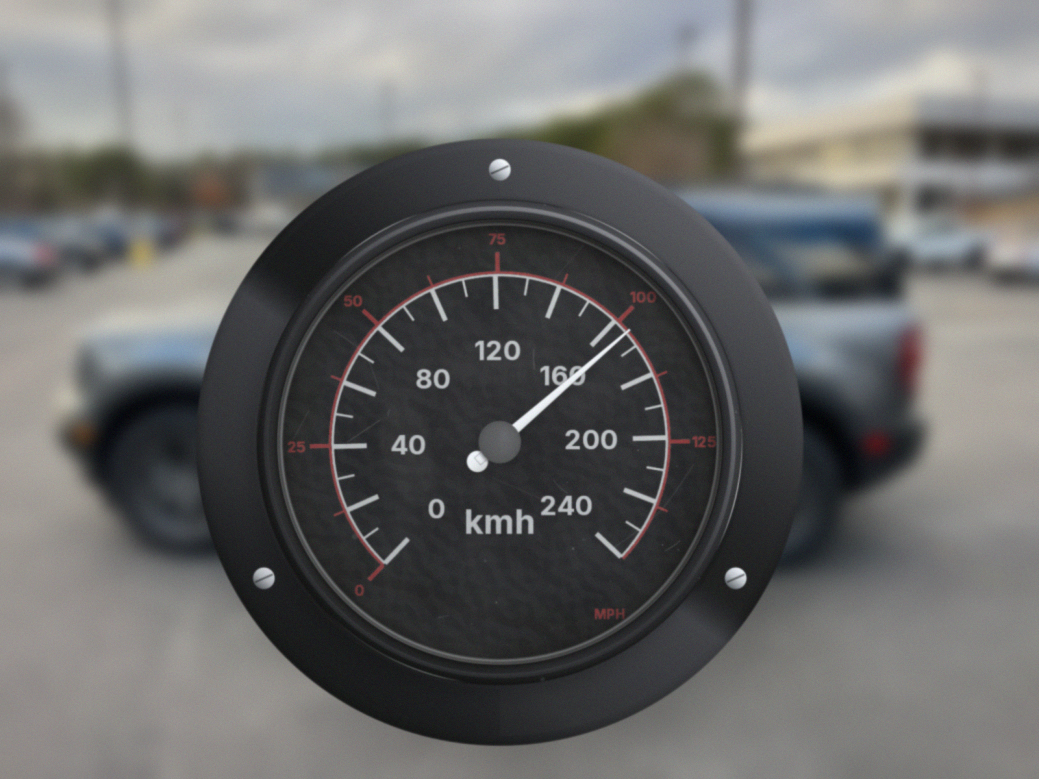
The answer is 165 km/h
